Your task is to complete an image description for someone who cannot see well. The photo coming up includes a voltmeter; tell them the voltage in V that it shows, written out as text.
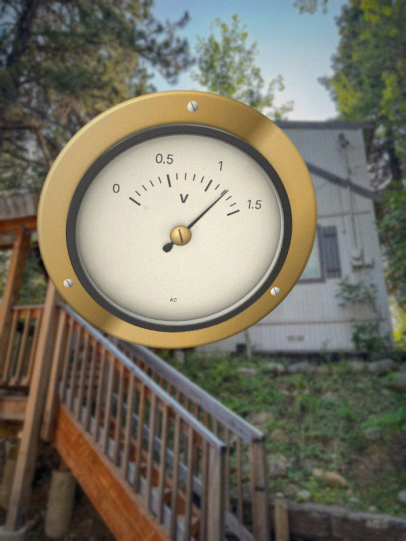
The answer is 1.2 V
